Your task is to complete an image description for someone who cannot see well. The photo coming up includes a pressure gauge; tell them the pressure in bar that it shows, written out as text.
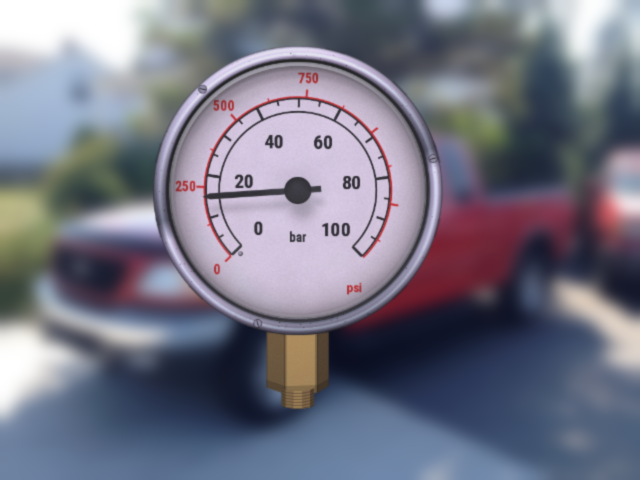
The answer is 15 bar
